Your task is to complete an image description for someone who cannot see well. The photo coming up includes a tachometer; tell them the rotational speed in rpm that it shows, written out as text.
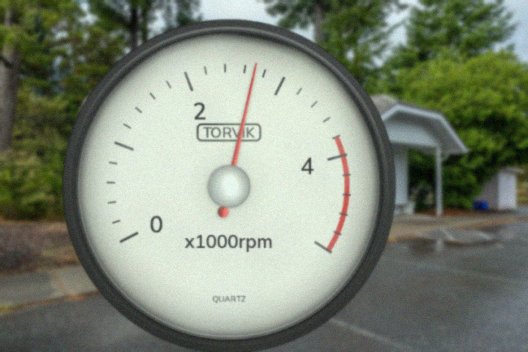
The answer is 2700 rpm
